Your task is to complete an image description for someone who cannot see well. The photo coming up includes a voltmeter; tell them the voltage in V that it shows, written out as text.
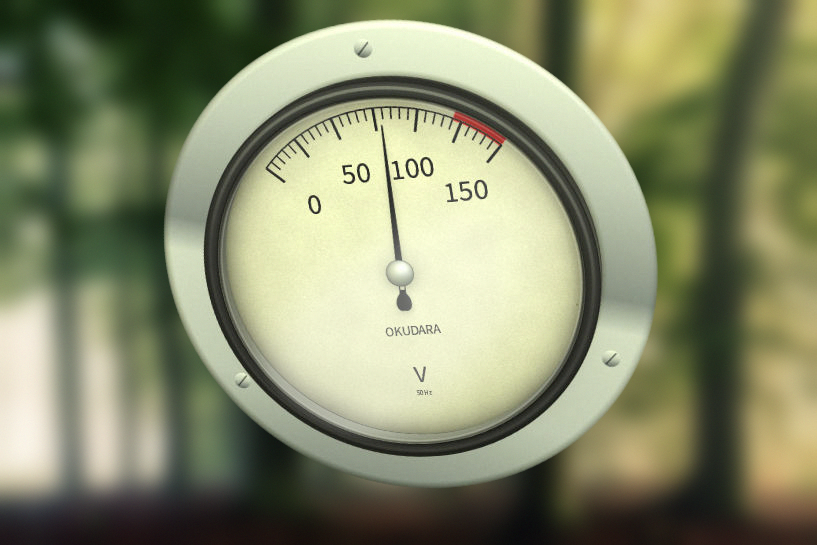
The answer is 80 V
